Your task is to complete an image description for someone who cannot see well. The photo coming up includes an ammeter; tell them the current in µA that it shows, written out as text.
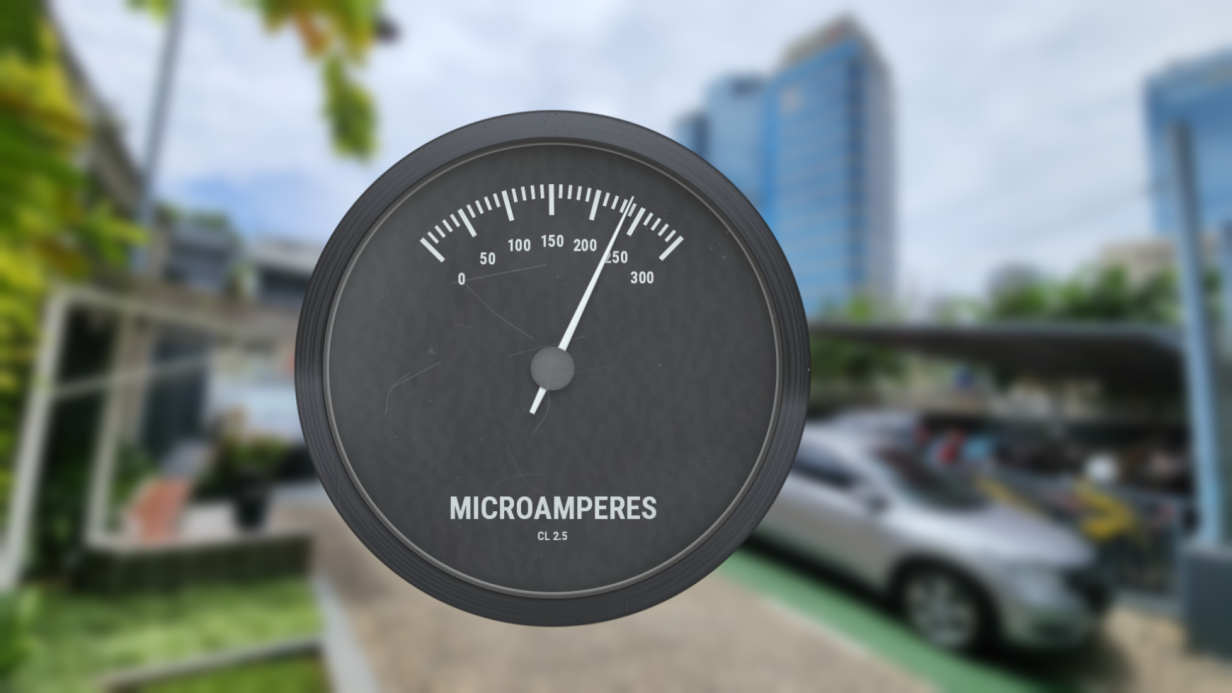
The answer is 235 µA
